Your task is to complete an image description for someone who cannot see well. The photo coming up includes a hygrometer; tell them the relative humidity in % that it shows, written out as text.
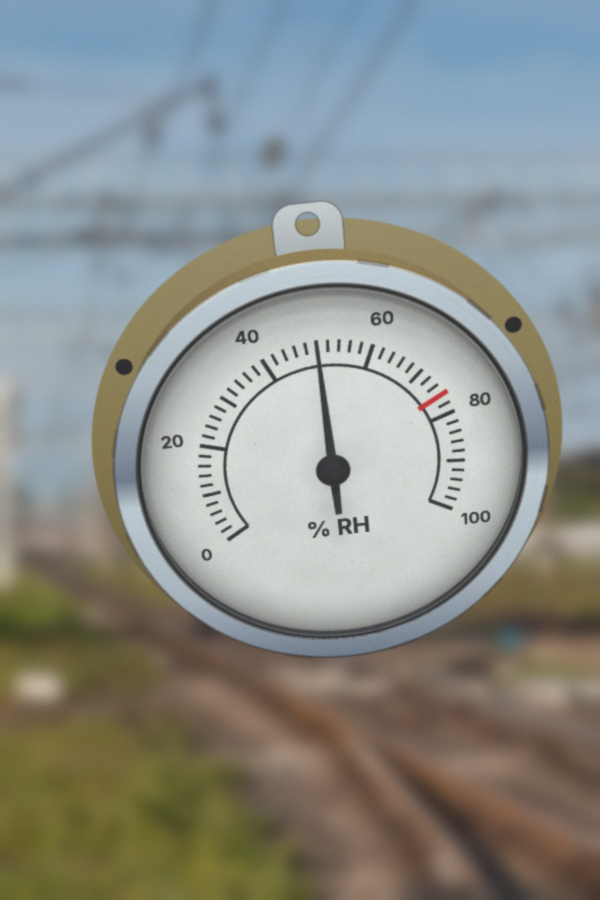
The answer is 50 %
